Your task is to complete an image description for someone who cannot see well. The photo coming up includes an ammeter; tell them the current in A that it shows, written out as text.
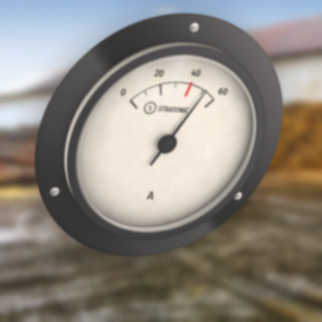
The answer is 50 A
